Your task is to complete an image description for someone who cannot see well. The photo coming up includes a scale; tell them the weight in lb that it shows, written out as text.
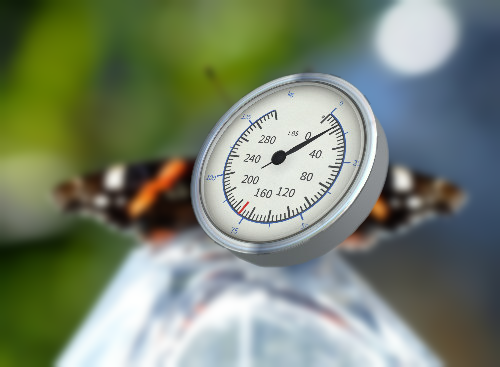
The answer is 20 lb
